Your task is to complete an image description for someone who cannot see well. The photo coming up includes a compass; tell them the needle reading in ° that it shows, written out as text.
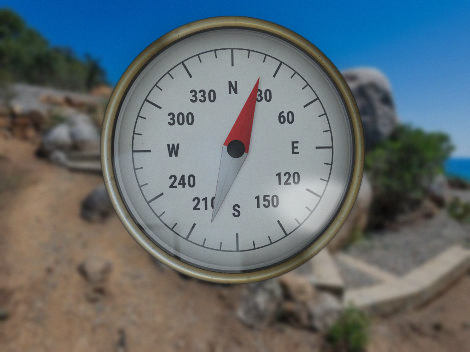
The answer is 20 °
